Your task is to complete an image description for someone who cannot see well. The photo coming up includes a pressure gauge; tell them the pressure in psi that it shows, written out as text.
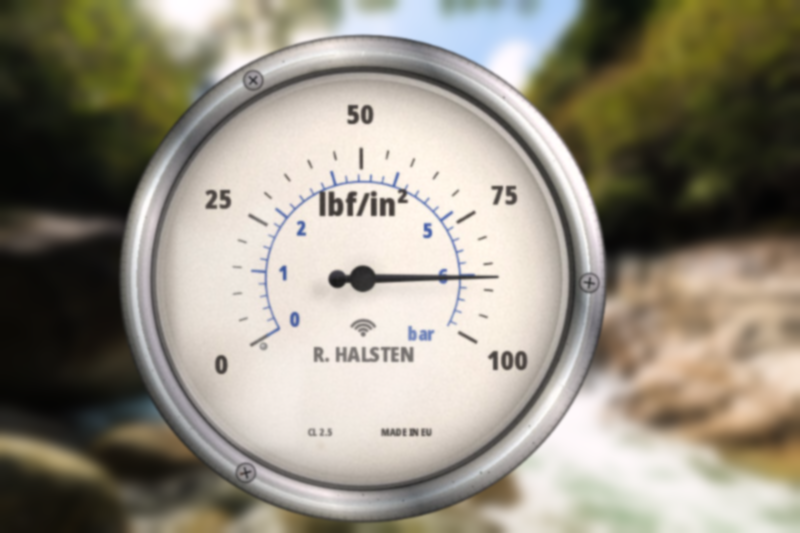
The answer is 87.5 psi
